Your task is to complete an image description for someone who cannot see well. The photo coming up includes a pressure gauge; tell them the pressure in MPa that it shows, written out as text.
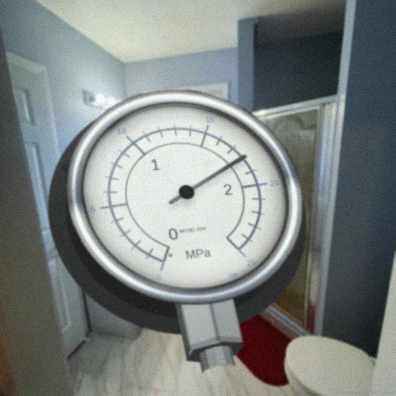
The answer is 1.8 MPa
